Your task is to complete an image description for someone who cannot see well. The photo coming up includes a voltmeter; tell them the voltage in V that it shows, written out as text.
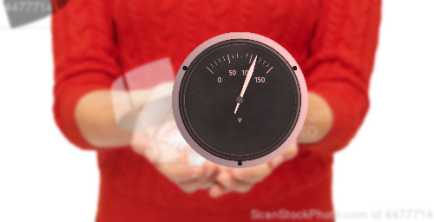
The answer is 110 V
